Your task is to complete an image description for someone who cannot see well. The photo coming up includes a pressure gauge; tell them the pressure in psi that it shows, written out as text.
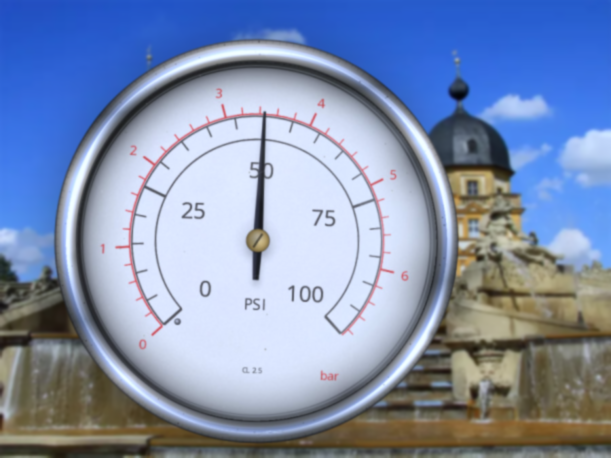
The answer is 50 psi
